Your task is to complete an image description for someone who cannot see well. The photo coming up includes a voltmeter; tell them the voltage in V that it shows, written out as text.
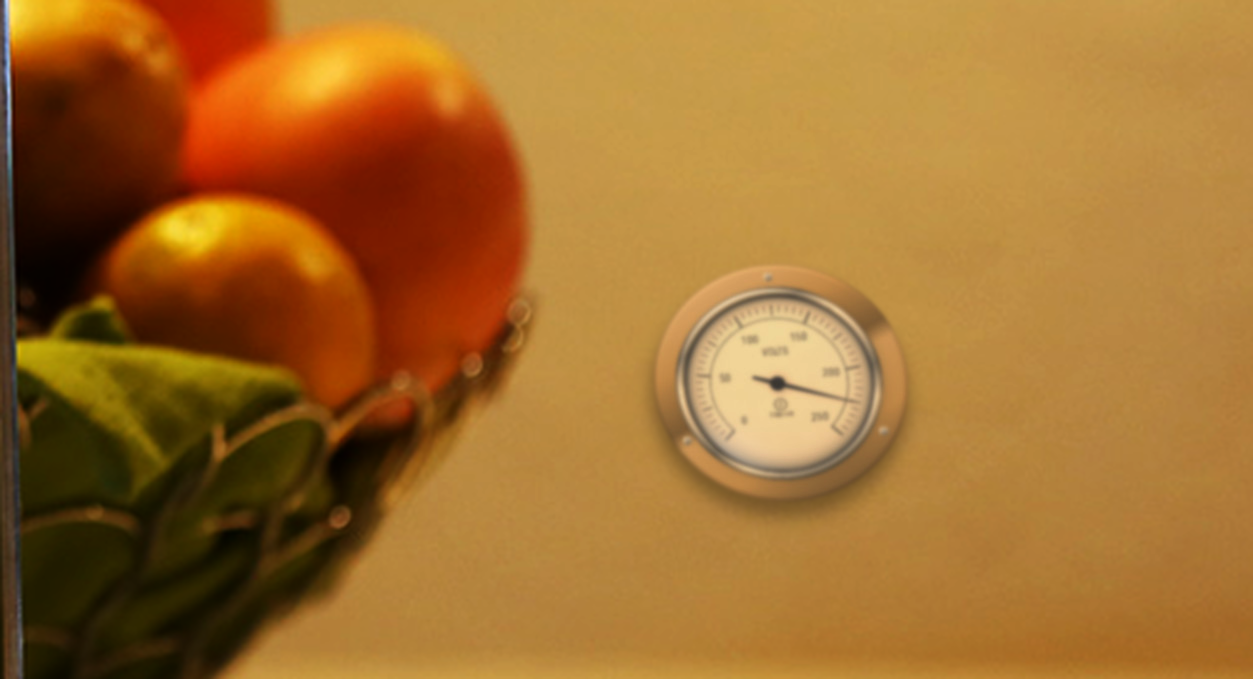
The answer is 225 V
